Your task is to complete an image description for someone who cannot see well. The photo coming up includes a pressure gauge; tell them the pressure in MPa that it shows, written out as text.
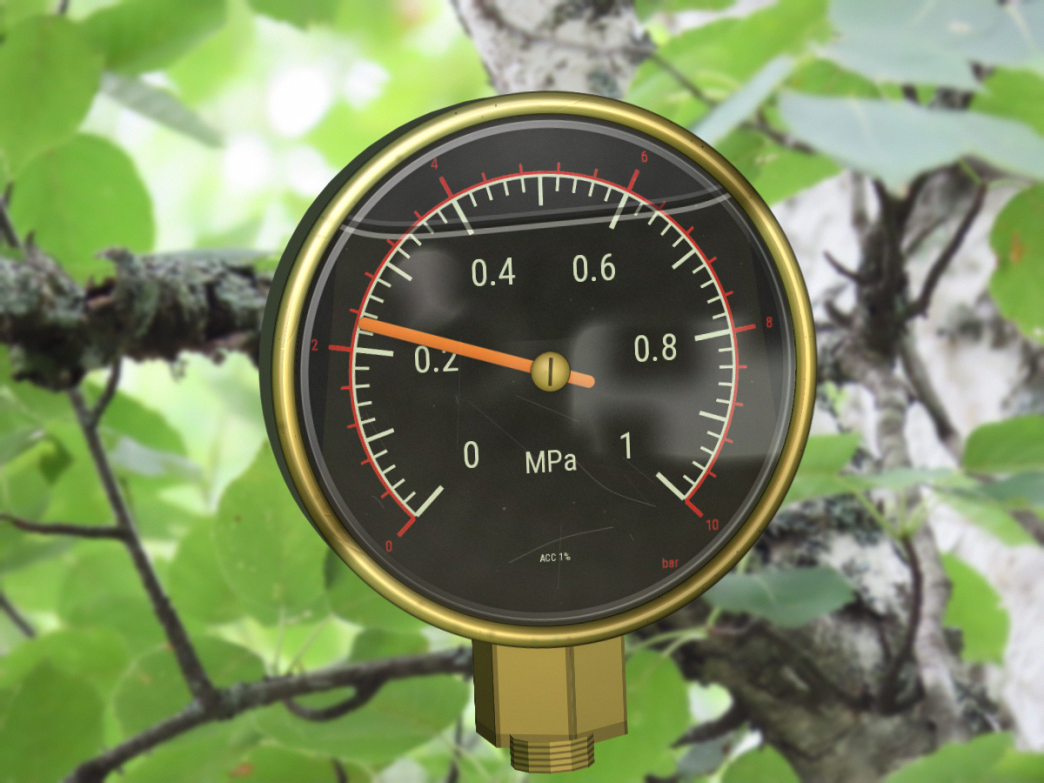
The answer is 0.23 MPa
